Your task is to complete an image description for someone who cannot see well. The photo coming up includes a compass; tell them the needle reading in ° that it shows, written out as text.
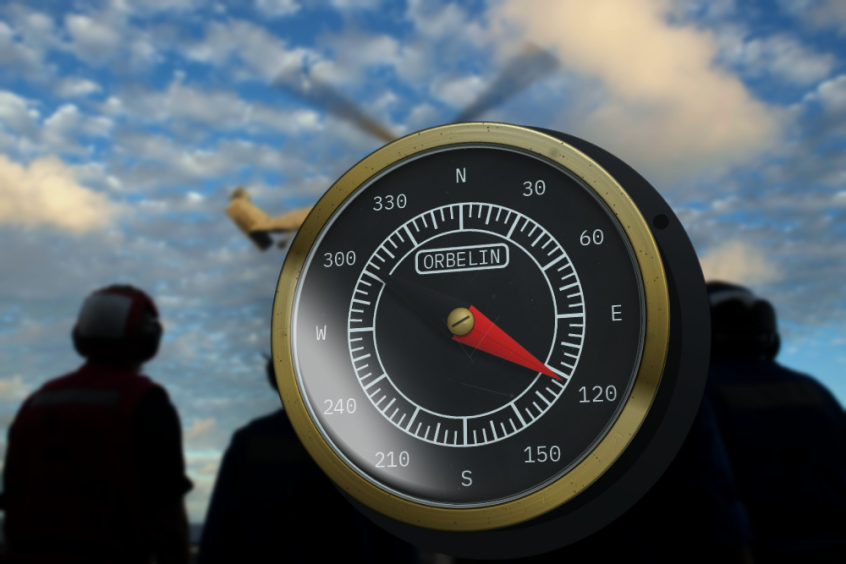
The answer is 122.5 °
